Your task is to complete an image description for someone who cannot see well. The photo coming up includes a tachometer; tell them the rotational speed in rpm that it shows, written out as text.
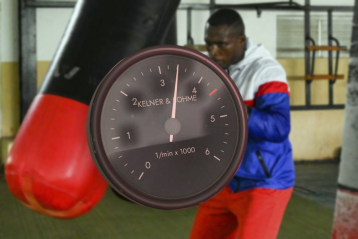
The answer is 3400 rpm
